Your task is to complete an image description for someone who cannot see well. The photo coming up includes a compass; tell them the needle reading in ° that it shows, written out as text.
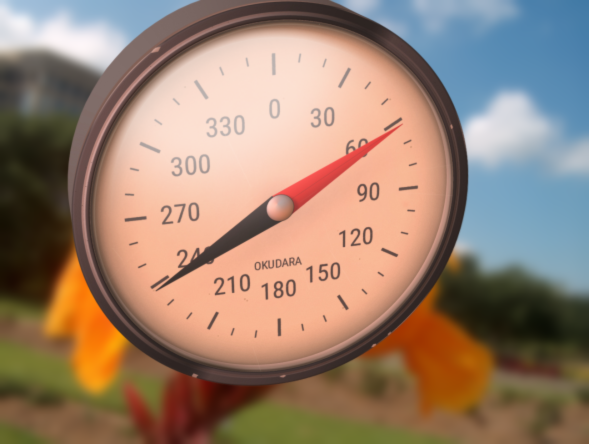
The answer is 60 °
